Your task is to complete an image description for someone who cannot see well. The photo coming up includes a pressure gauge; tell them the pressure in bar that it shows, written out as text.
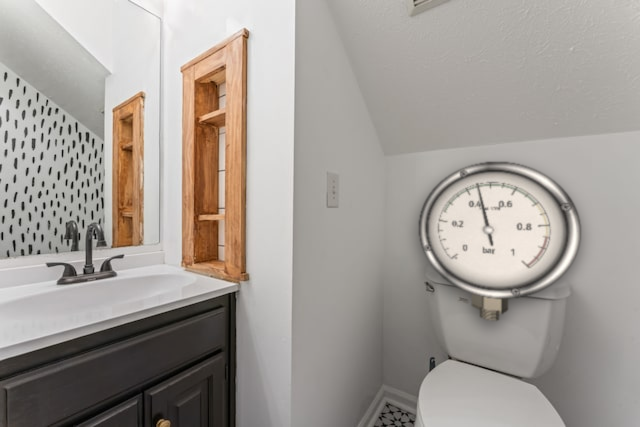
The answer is 0.45 bar
